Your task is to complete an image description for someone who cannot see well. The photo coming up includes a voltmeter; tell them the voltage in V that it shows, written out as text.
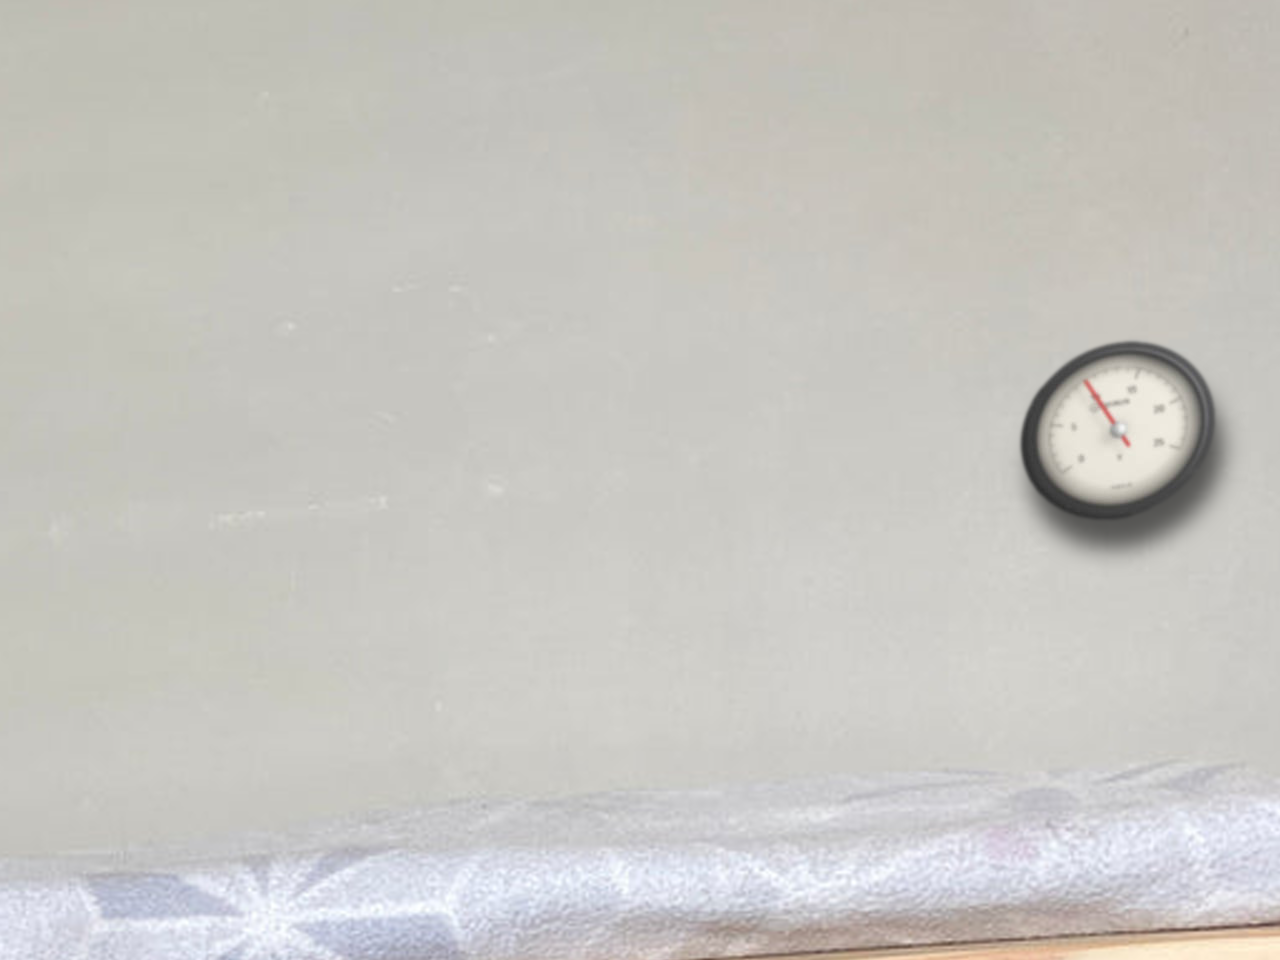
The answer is 10 V
